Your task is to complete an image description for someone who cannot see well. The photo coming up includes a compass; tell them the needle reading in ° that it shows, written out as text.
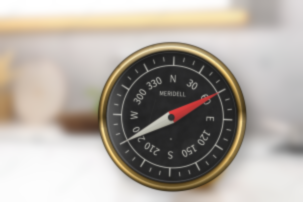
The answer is 60 °
